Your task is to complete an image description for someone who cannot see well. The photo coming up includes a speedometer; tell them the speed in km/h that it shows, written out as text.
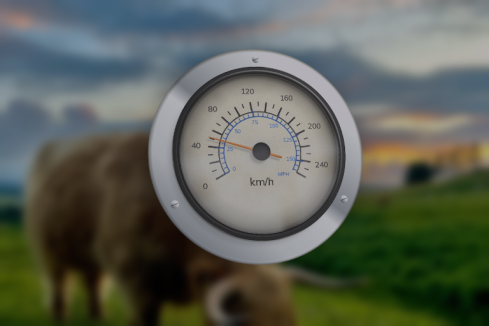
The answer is 50 km/h
